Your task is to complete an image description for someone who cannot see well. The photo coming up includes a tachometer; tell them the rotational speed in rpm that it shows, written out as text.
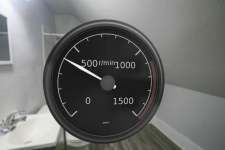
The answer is 400 rpm
